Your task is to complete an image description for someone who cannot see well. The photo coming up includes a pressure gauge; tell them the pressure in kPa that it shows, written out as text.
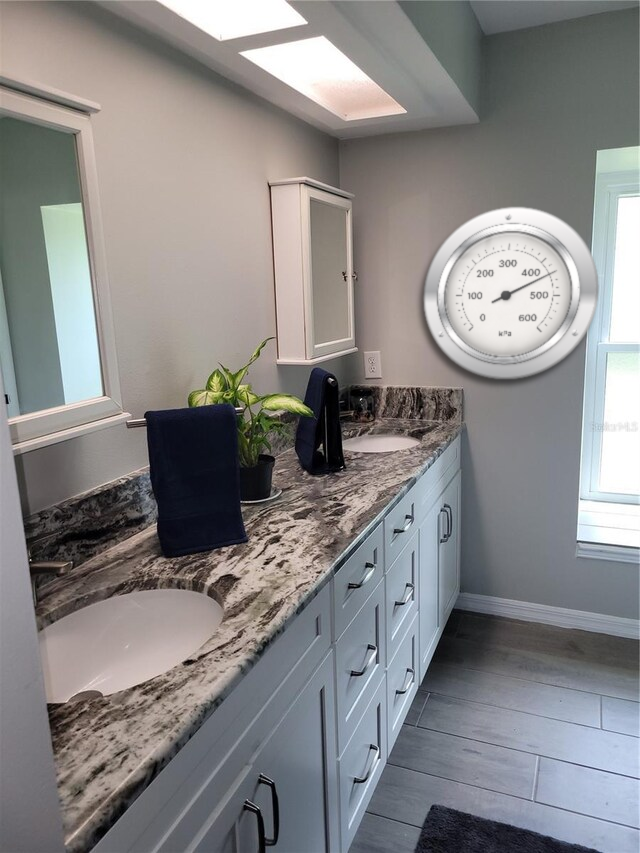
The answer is 440 kPa
